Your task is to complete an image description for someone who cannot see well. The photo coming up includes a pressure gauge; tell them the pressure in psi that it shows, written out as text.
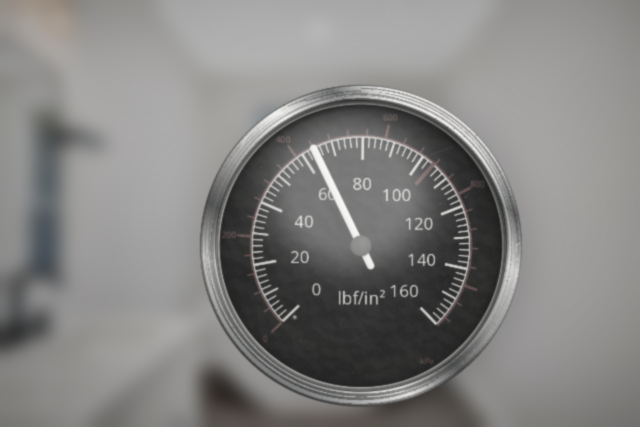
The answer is 64 psi
